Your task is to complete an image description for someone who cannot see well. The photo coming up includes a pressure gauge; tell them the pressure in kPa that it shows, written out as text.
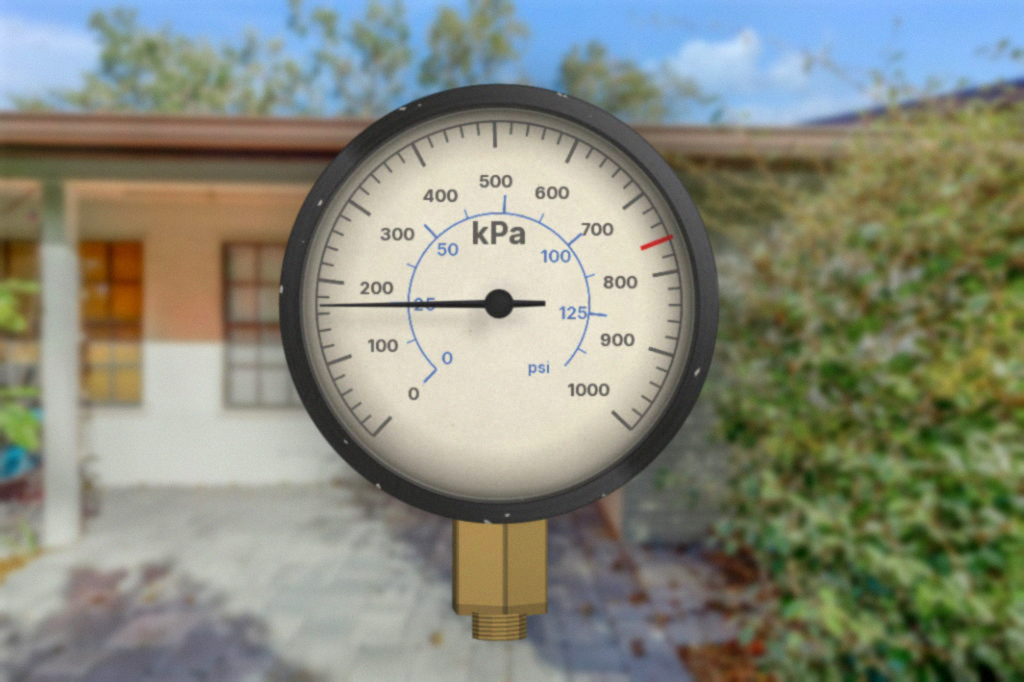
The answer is 170 kPa
